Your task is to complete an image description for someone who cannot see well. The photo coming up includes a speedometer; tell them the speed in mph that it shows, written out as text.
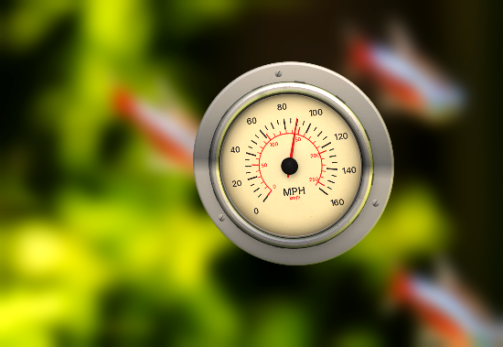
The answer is 90 mph
